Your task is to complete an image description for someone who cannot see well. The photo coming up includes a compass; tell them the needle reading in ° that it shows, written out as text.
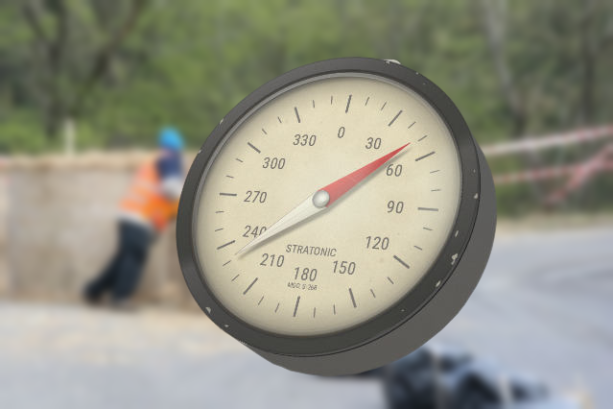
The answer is 50 °
